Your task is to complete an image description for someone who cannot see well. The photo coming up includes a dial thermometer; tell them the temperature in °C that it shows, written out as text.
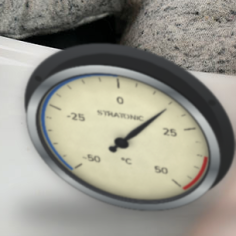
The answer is 15 °C
